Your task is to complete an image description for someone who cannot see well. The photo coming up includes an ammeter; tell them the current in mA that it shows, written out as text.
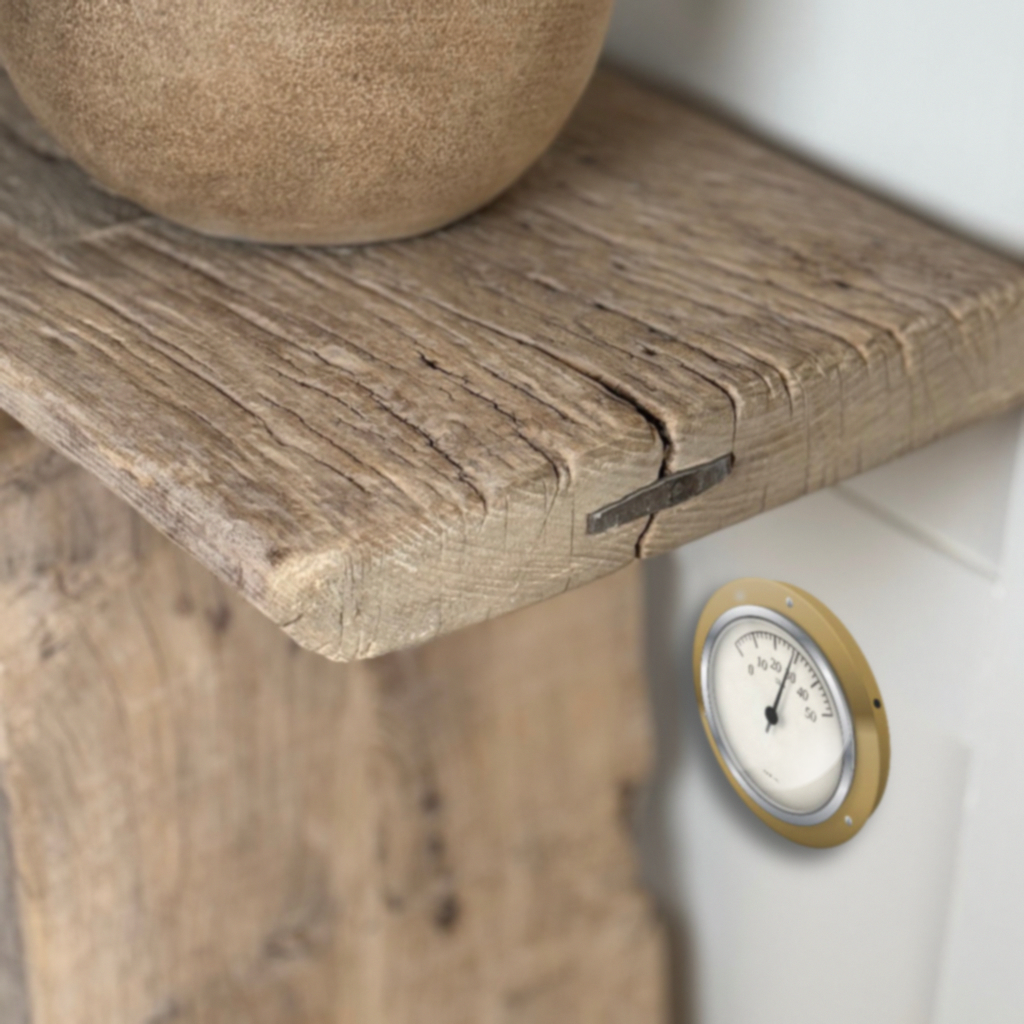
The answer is 30 mA
